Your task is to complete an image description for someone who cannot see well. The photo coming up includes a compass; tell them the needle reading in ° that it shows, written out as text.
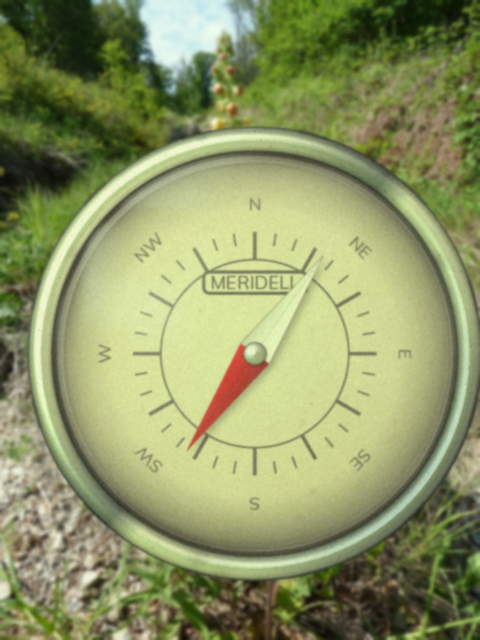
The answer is 215 °
